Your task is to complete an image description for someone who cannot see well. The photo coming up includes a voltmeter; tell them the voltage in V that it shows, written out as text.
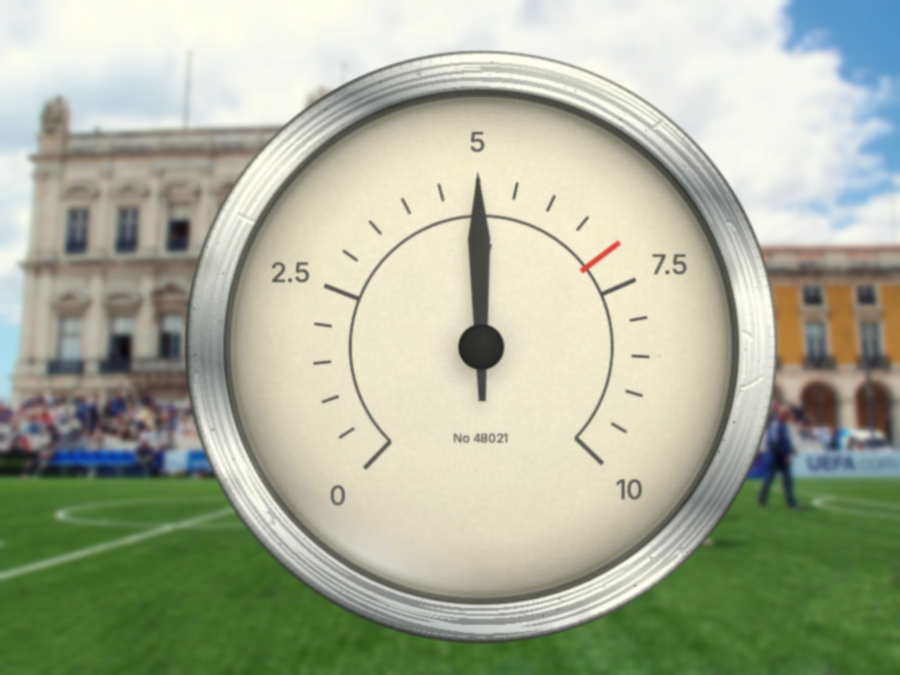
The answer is 5 V
